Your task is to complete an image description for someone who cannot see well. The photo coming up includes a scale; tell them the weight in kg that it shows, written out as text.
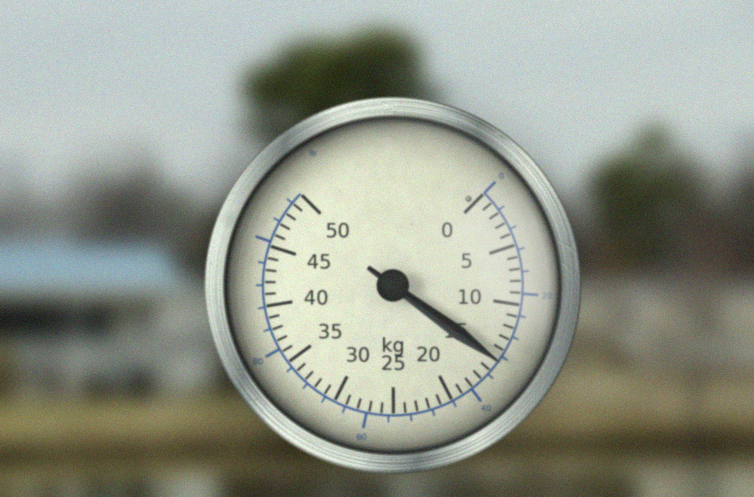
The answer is 15 kg
